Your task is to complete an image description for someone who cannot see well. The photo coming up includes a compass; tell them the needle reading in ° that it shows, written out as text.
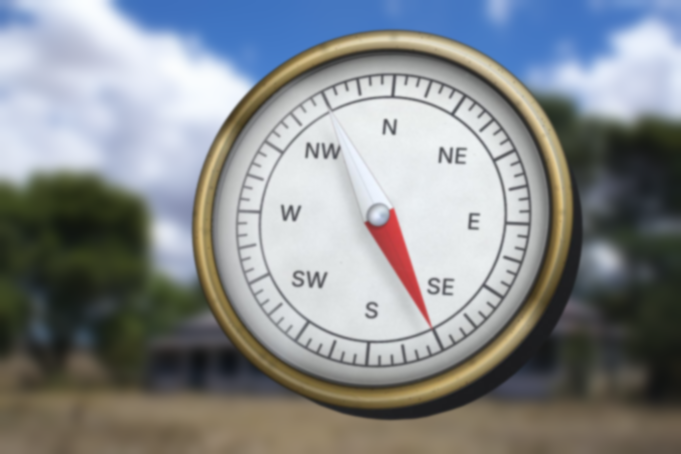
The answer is 150 °
